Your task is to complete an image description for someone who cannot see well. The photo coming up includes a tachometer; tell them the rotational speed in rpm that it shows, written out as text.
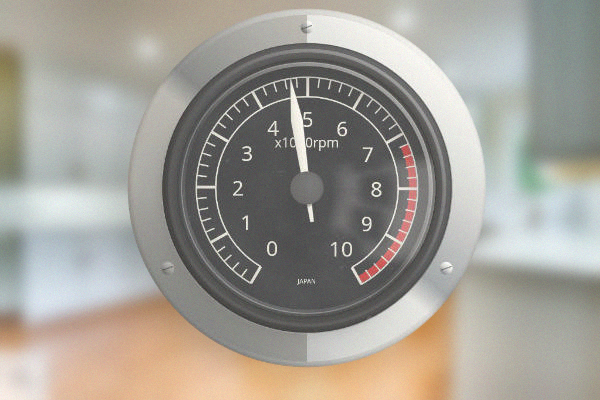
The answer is 4700 rpm
